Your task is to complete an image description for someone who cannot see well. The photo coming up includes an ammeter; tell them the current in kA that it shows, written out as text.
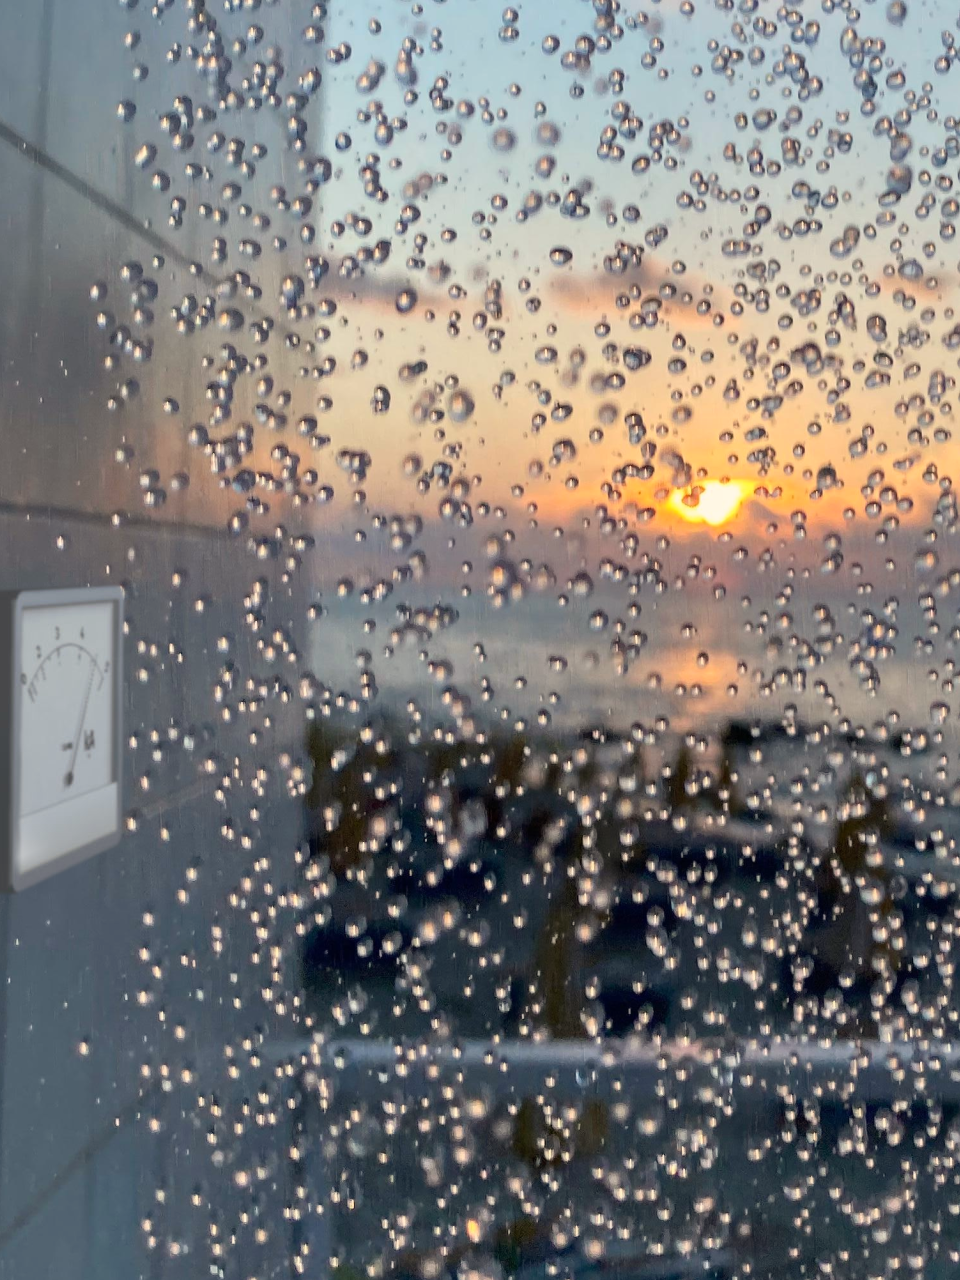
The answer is 4.5 kA
